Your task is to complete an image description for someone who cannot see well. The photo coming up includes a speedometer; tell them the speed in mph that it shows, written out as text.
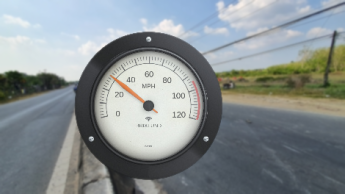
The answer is 30 mph
